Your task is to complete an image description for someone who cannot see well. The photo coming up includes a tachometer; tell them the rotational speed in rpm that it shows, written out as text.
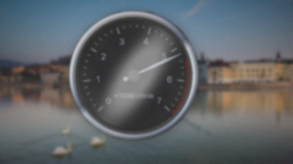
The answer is 5200 rpm
